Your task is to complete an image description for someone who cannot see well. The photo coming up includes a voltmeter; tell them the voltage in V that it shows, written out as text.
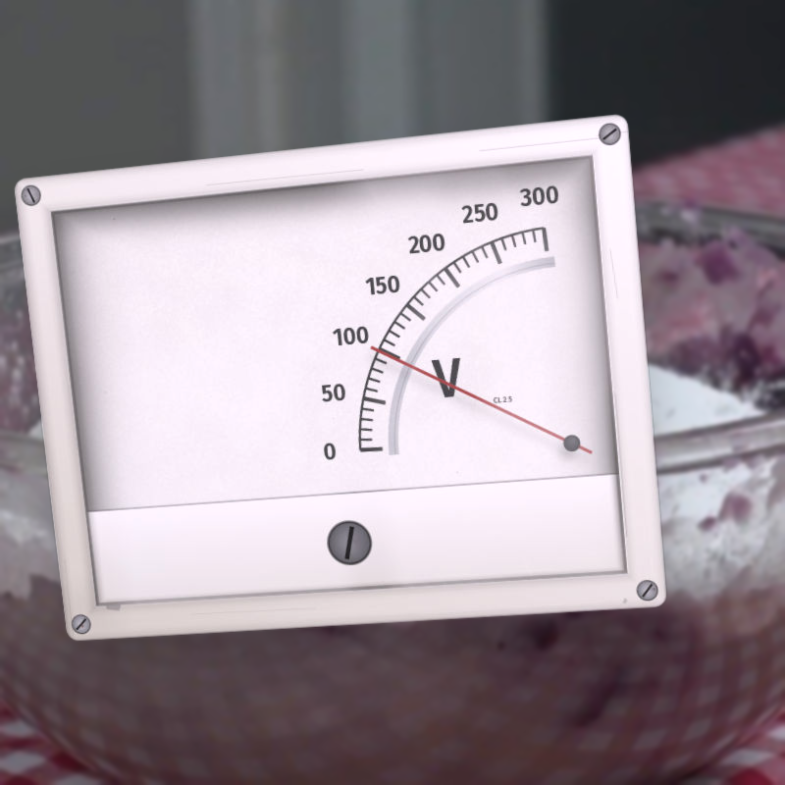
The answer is 100 V
